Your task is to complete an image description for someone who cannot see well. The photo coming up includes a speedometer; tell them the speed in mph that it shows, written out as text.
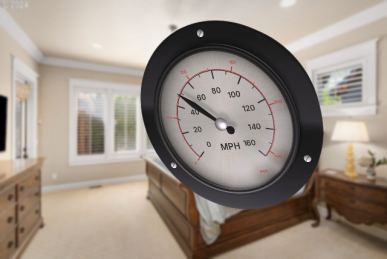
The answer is 50 mph
